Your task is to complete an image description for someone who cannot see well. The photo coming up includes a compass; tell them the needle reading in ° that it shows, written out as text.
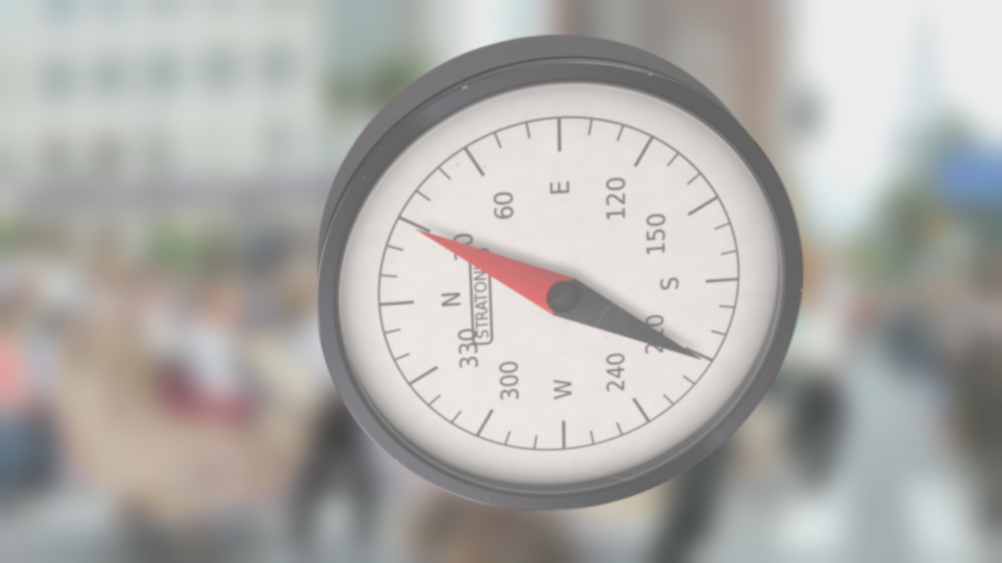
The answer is 30 °
